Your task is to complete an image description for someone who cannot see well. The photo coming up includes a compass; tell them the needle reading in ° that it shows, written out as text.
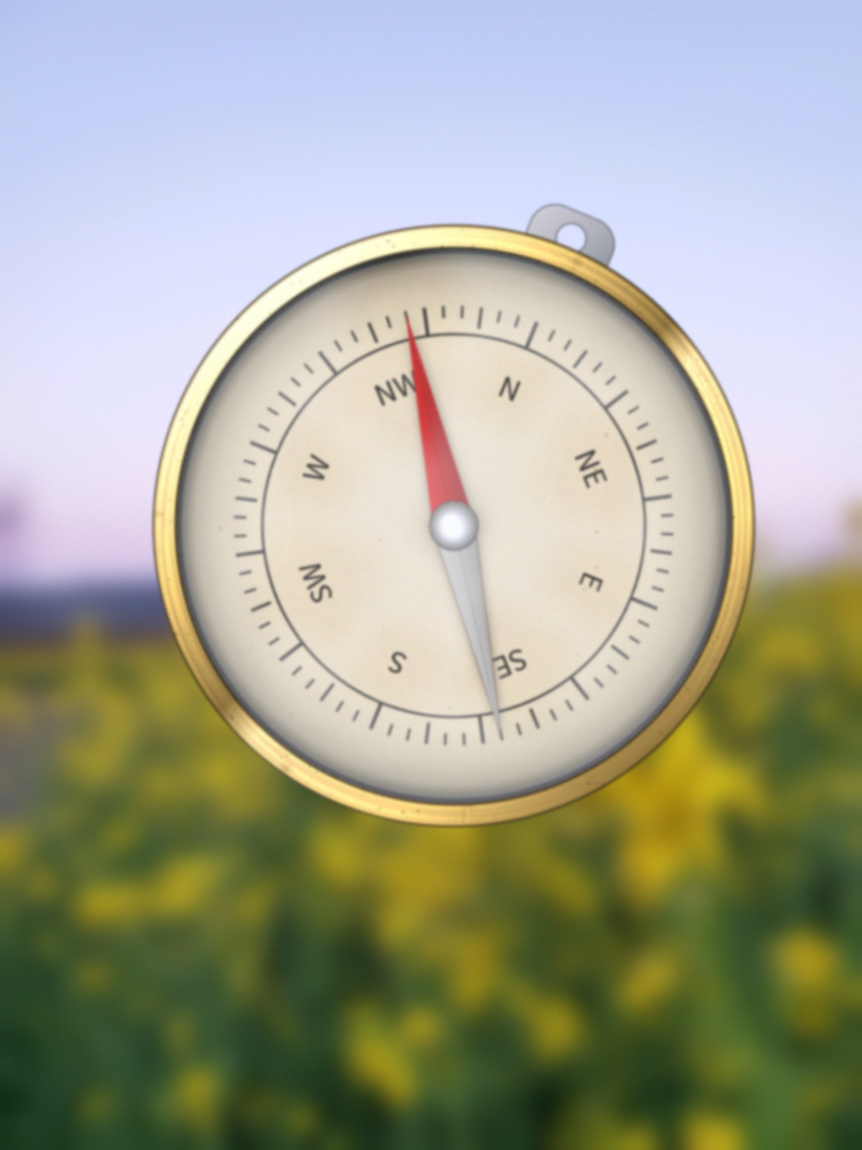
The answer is 325 °
